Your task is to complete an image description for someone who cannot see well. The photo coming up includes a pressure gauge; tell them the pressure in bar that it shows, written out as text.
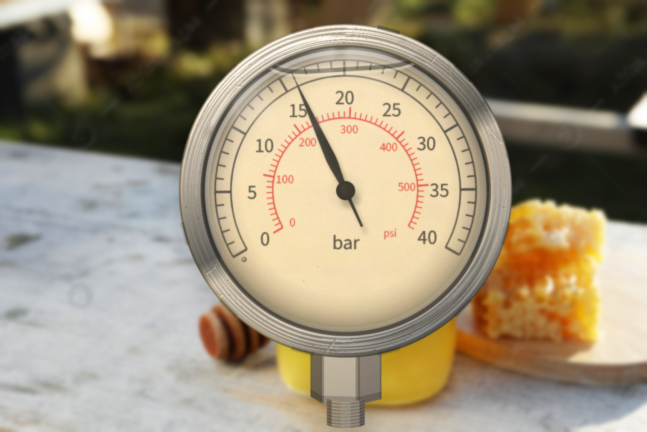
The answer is 16 bar
